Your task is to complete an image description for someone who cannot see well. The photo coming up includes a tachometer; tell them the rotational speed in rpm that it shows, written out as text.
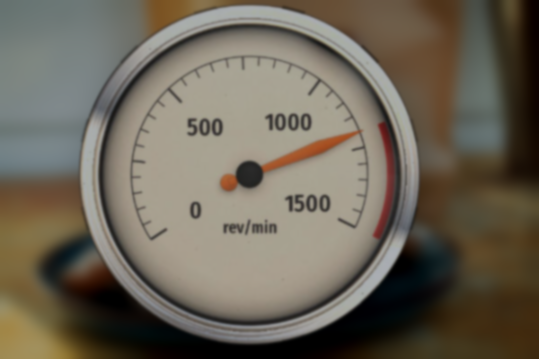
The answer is 1200 rpm
